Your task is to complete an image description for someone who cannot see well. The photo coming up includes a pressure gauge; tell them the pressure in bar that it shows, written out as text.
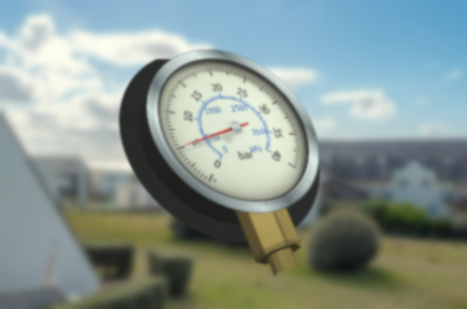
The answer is 5 bar
